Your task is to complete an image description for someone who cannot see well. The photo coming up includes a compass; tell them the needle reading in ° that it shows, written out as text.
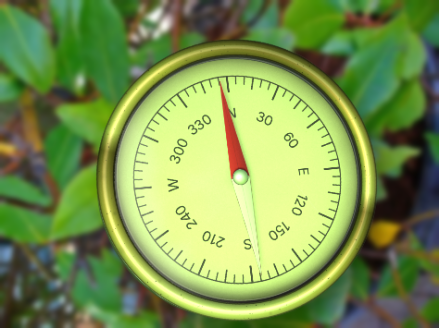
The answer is 355 °
